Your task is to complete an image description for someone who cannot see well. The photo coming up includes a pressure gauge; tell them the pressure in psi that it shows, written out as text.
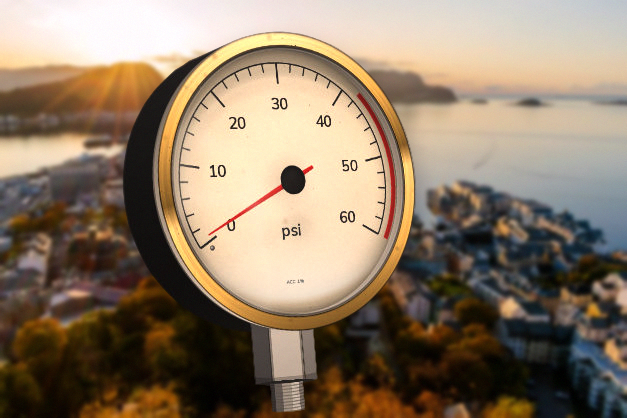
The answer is 1 psi
